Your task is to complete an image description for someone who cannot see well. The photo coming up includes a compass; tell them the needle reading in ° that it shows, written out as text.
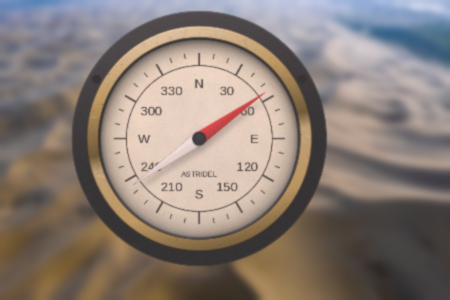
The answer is 55 °
